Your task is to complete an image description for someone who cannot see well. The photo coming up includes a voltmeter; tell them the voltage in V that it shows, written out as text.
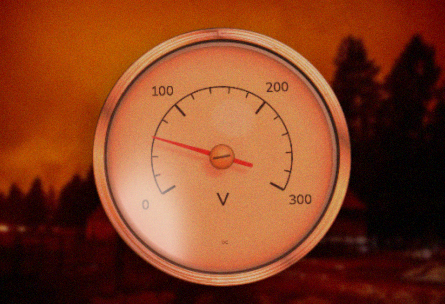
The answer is 60 V
